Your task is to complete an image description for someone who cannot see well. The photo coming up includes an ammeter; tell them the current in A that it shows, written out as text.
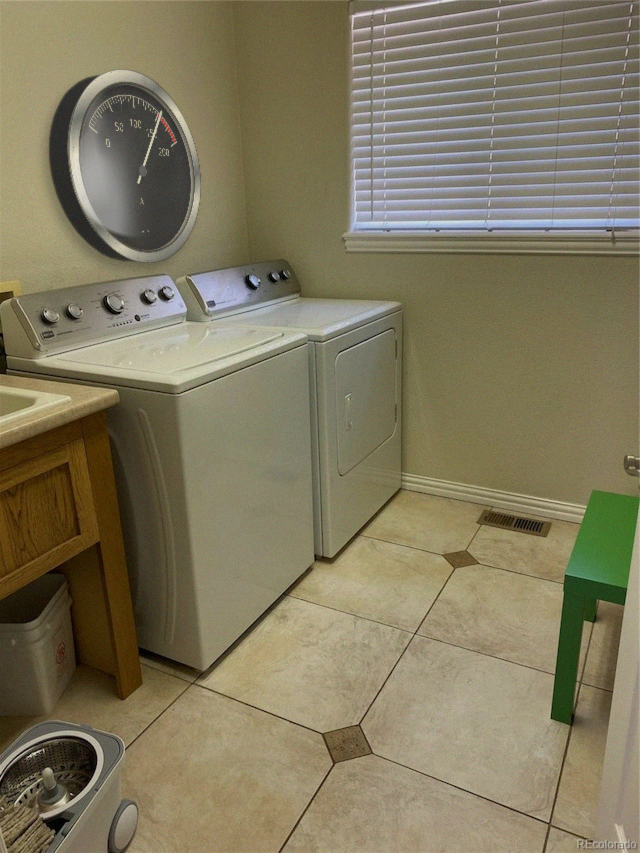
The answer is 150 A
